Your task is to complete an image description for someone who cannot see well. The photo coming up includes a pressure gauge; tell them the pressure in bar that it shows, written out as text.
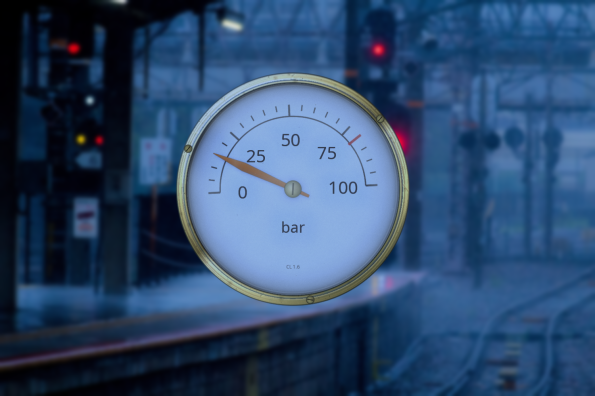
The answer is 15 bar
